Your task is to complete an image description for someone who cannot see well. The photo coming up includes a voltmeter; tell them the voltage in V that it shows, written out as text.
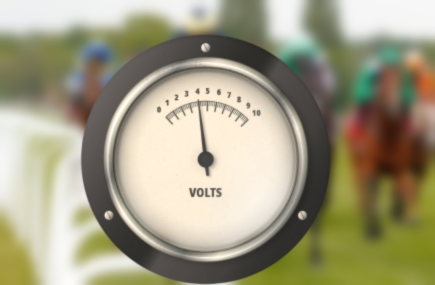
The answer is 4 V
